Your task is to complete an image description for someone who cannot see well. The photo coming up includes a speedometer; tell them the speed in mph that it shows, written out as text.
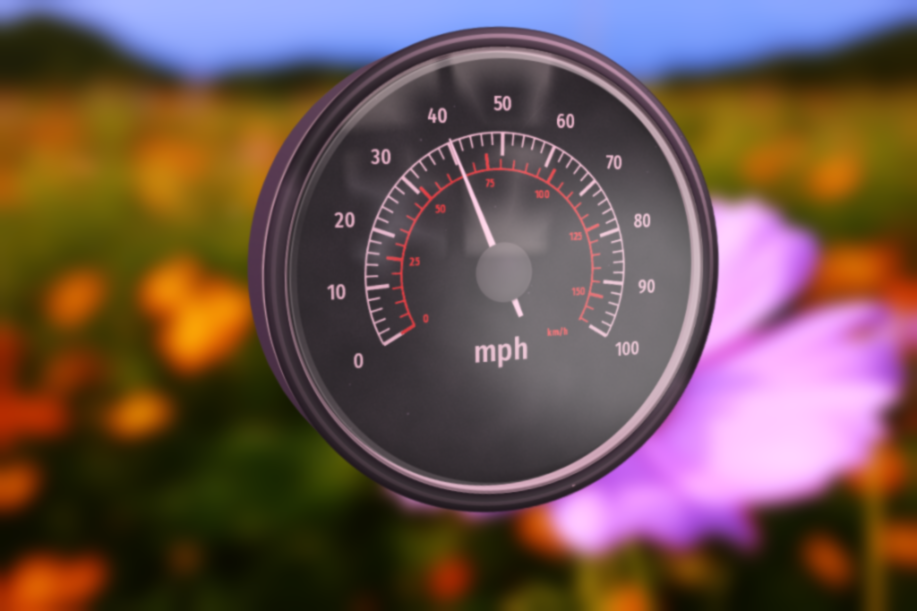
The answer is 40 mph
